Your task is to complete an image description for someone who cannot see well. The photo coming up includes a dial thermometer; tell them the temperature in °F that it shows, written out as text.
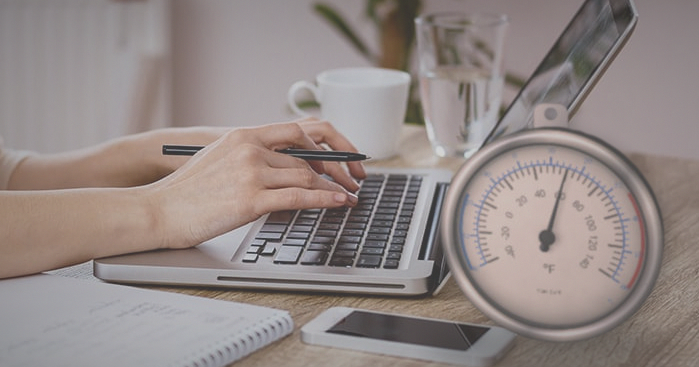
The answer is 60 °F
